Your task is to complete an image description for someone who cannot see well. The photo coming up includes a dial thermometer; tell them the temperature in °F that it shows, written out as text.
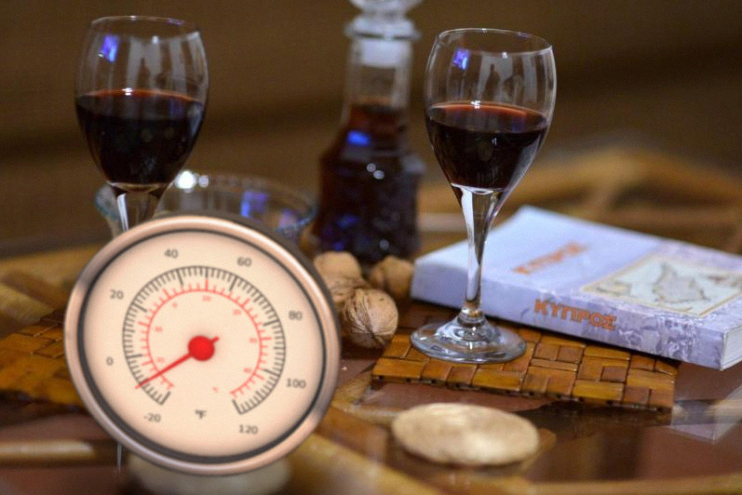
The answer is -10 °F
